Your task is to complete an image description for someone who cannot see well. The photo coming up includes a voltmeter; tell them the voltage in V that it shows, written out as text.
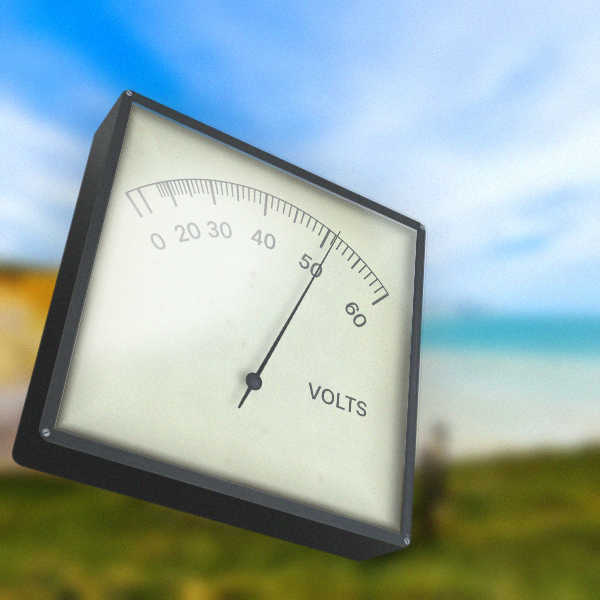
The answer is 51 V
